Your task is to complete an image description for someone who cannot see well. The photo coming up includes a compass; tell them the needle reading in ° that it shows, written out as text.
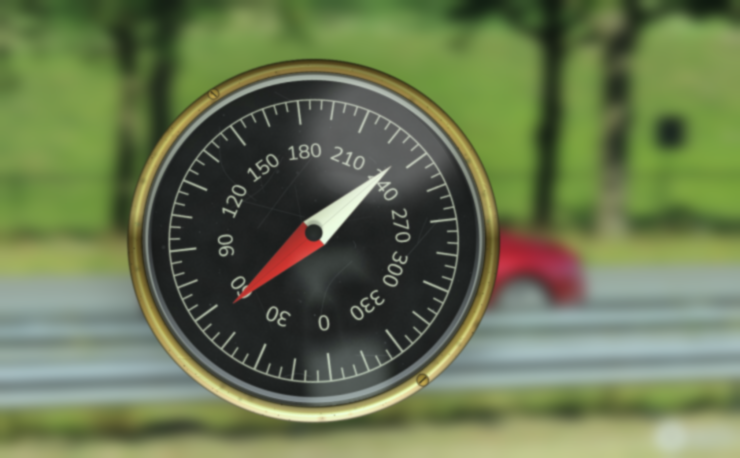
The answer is 55 °
